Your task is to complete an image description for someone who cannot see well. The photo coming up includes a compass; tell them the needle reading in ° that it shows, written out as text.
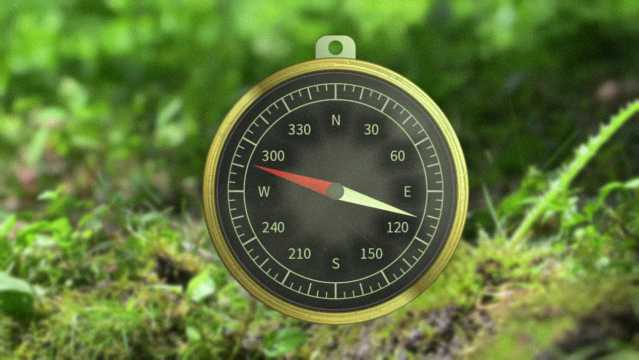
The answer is 287.5 °
